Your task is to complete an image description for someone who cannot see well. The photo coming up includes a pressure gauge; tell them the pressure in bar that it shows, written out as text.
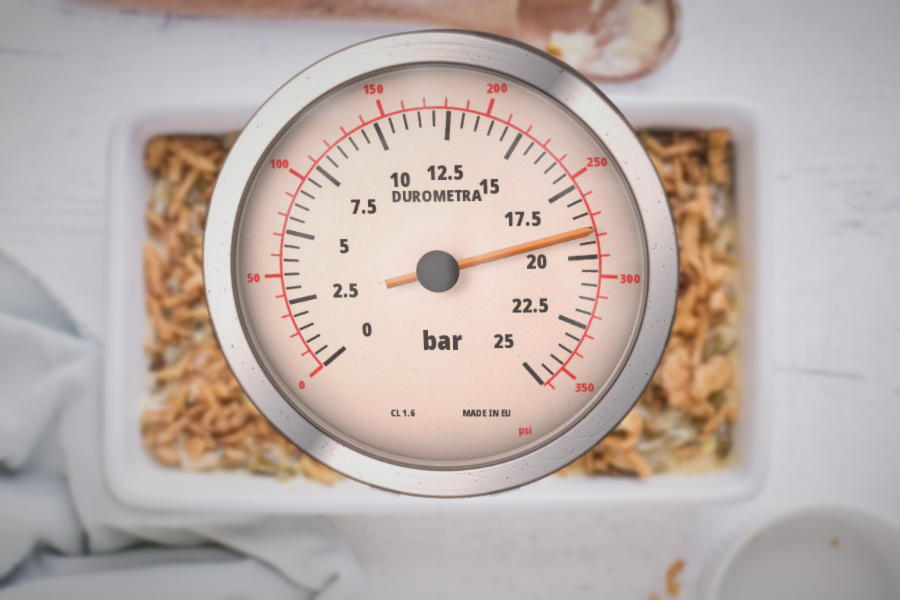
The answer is 19 bar
